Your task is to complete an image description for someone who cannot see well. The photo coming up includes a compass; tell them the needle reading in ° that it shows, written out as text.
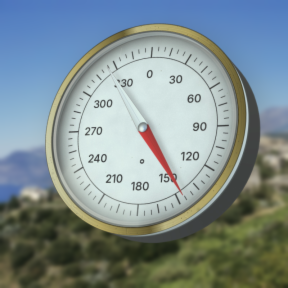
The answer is 145 °
